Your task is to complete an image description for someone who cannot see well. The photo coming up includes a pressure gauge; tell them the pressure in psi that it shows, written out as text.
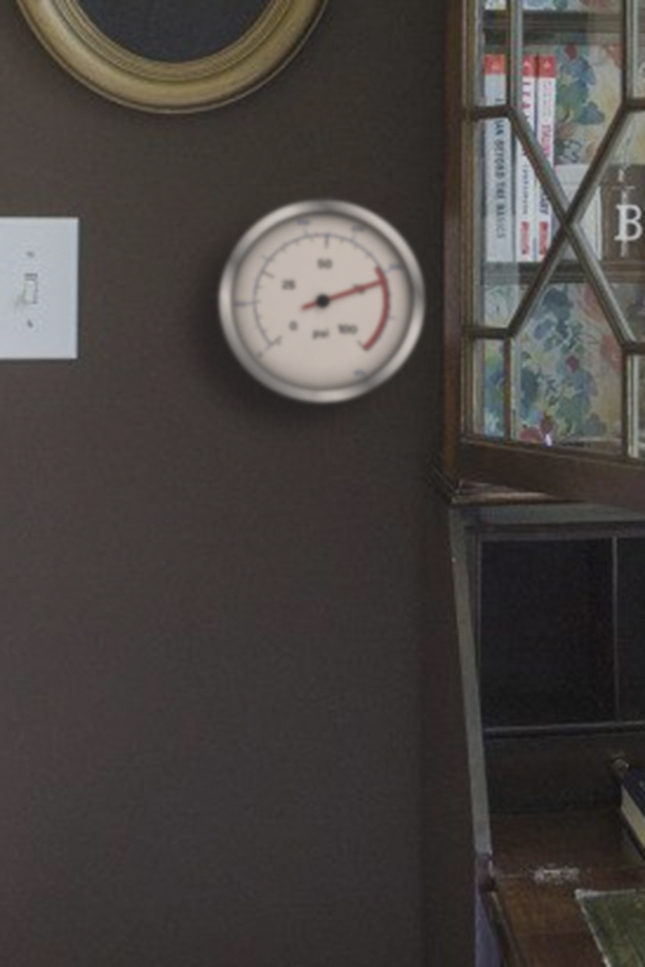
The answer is 75 psi
